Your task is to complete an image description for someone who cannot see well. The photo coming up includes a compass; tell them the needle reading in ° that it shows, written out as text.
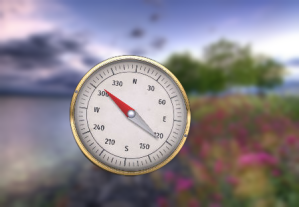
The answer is 305 °
